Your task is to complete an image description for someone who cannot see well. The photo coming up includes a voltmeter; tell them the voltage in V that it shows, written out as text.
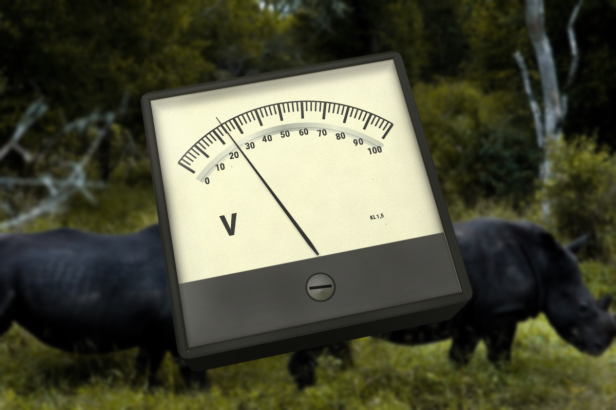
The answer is 24 V
